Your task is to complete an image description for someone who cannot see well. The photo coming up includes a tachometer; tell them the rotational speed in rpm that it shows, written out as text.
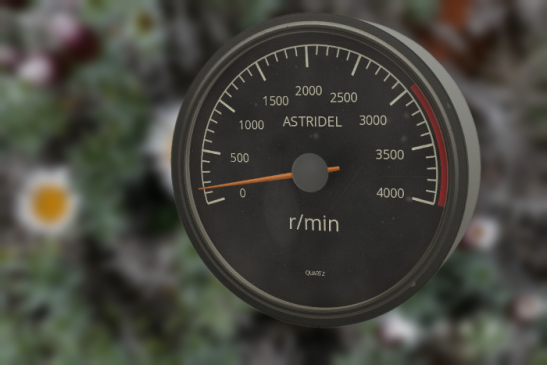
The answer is 150 rpm
